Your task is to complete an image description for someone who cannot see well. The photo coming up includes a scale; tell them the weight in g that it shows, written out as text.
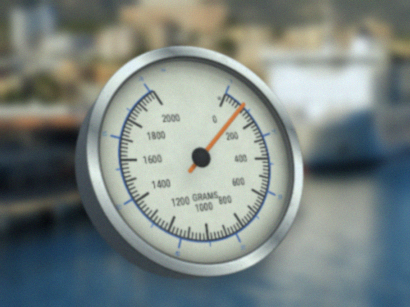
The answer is 100 g
